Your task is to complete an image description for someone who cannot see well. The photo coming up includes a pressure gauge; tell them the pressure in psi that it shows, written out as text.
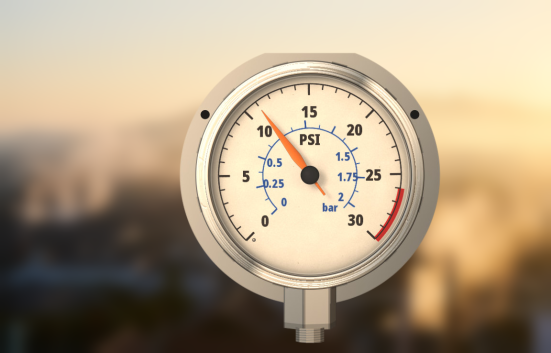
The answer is 11 psi
